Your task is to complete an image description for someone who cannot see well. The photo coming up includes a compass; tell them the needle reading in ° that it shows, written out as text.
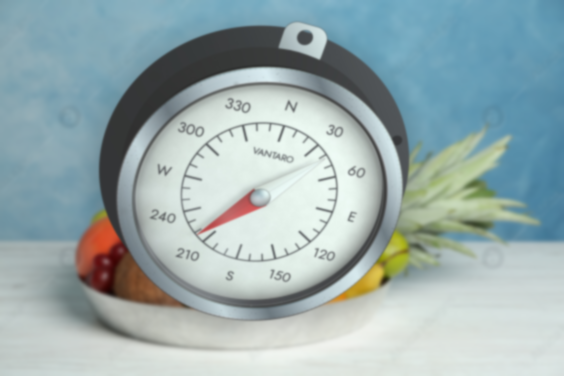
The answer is 220 °
